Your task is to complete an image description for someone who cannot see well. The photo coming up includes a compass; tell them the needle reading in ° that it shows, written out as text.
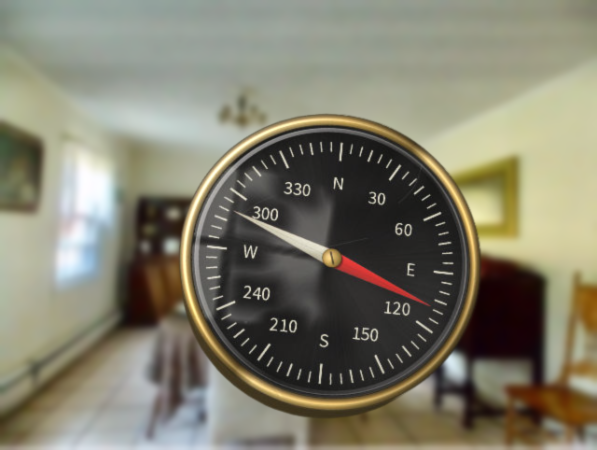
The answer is 110 °
